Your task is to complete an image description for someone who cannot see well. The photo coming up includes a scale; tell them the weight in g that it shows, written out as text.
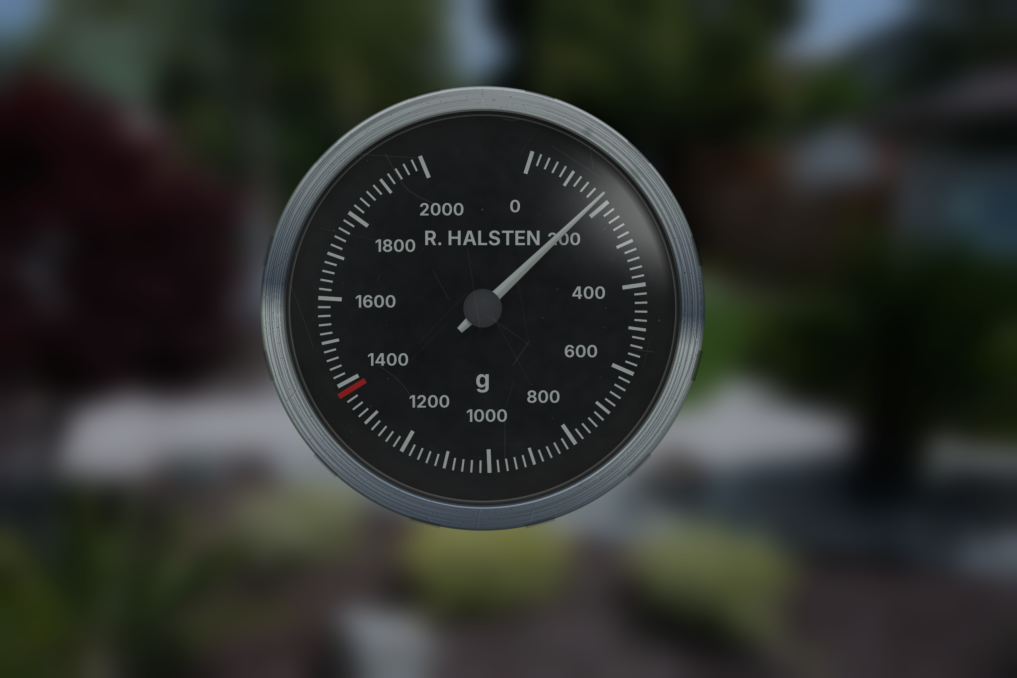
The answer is 180 g
